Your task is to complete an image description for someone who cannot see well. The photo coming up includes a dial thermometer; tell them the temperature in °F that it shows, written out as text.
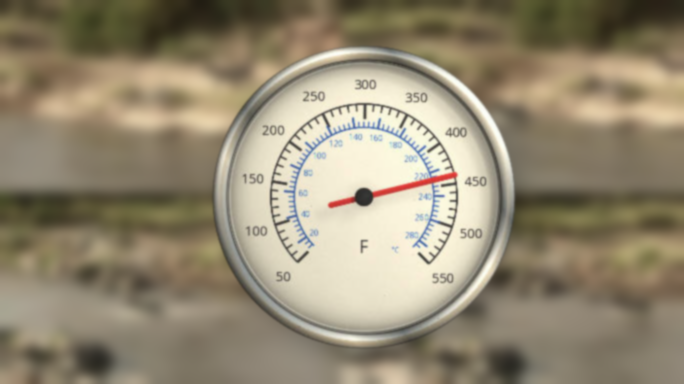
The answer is 440 °F
